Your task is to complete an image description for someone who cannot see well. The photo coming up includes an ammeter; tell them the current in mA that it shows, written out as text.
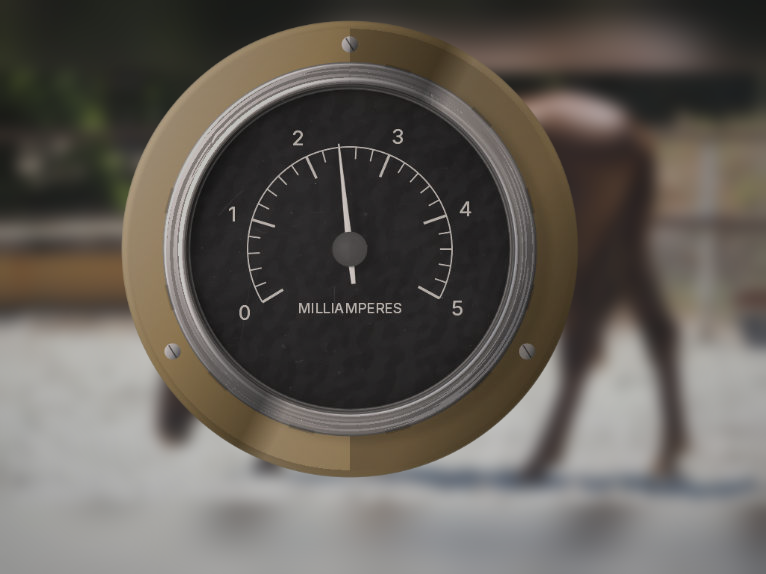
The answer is 2.4 mA
